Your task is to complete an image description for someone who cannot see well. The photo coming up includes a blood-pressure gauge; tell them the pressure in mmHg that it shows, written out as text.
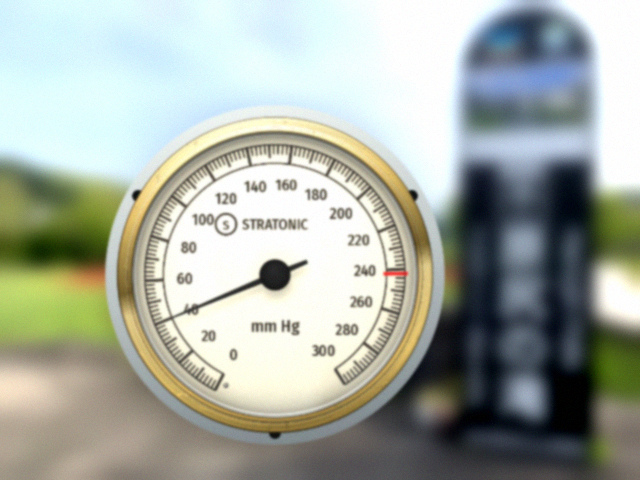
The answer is 40 mmHg
